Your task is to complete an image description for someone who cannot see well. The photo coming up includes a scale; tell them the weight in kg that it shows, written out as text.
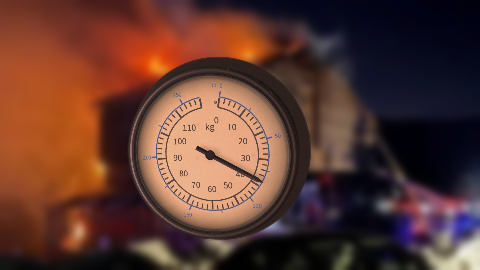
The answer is 38 kg
